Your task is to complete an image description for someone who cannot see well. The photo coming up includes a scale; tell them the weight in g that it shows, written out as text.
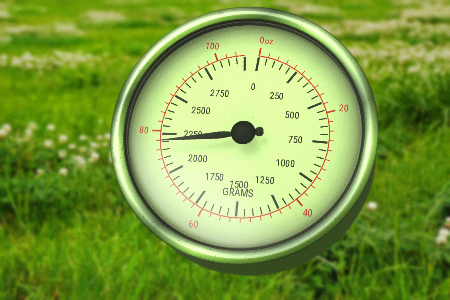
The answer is 2200 g
